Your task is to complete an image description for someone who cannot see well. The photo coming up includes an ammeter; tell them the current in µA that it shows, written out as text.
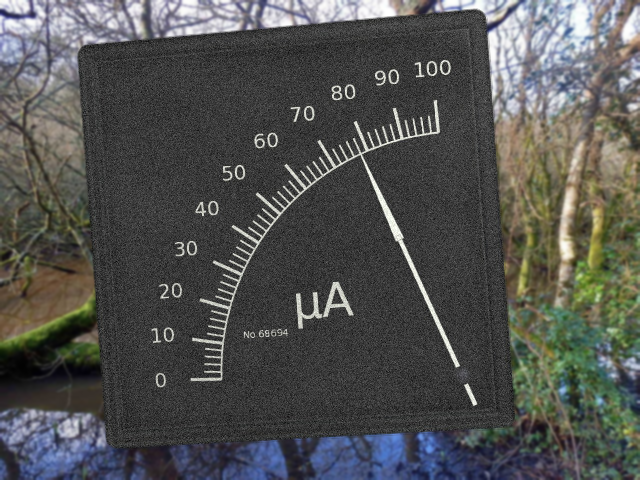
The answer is 78 µA
